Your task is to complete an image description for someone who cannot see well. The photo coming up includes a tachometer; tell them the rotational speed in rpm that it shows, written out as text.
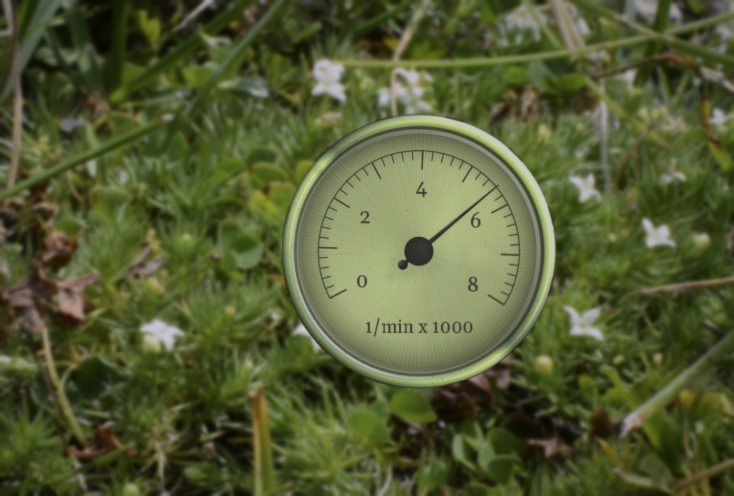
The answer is 5600 rpm
